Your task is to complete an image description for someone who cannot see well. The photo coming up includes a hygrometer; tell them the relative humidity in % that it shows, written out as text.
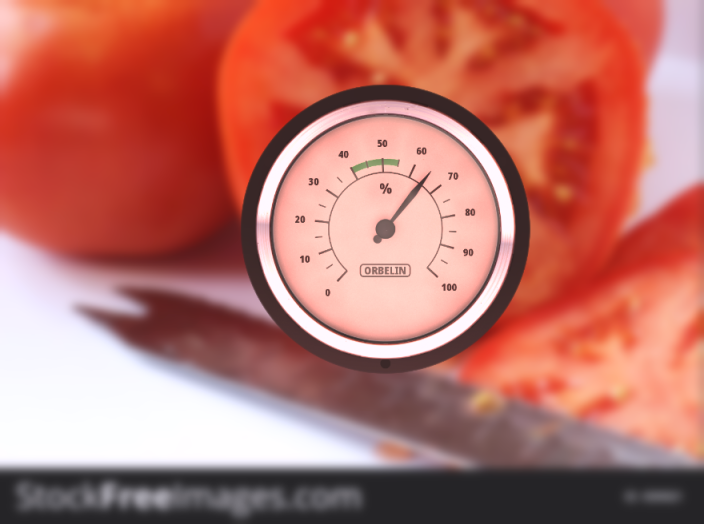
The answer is 65 %
